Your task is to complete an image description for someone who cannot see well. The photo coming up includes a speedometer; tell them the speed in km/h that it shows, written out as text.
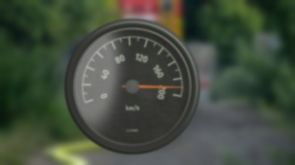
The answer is 190 km/h
